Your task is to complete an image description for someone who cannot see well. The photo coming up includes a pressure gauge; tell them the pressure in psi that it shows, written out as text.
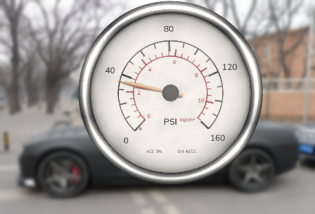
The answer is 35 psi
